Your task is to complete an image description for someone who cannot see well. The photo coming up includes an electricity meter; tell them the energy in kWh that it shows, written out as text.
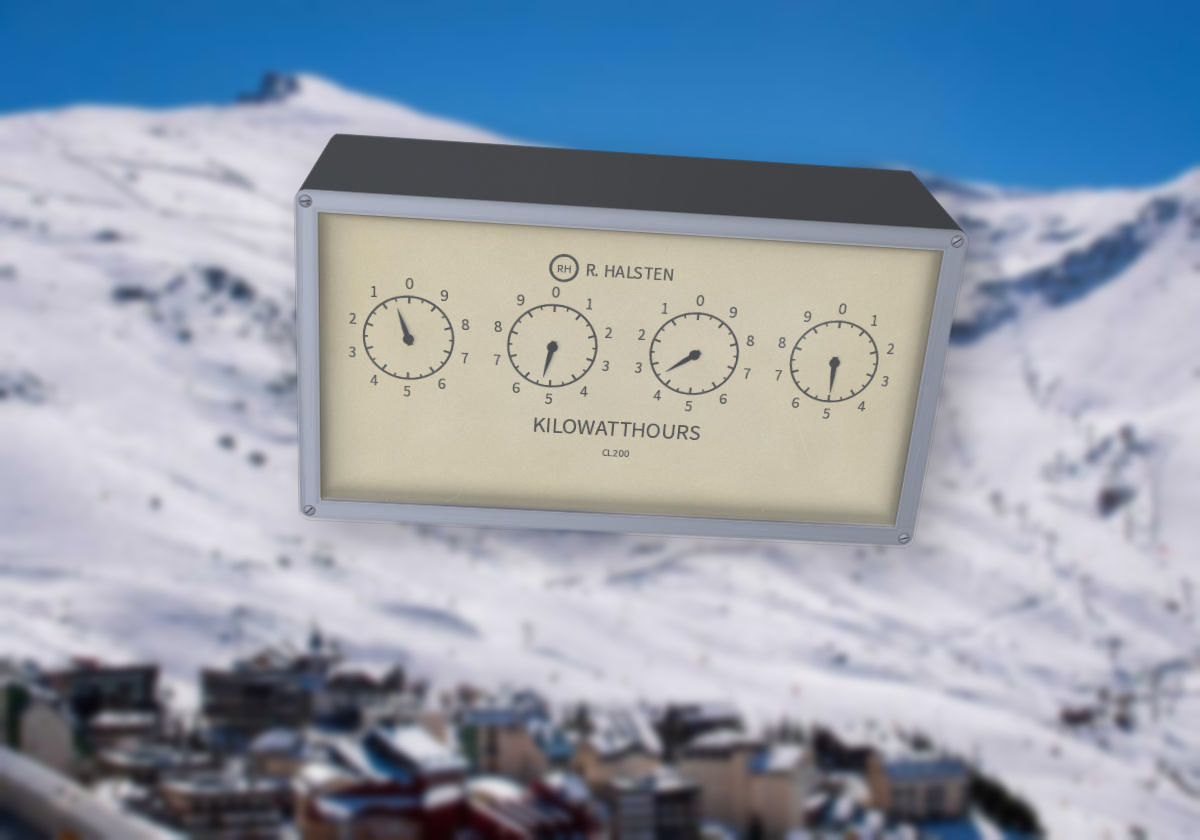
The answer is 535 kWh
